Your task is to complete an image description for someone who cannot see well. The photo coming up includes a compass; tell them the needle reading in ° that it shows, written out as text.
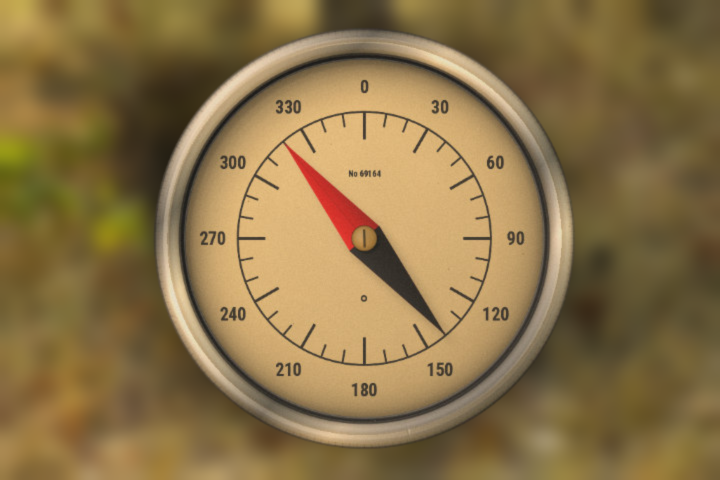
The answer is 320 °
